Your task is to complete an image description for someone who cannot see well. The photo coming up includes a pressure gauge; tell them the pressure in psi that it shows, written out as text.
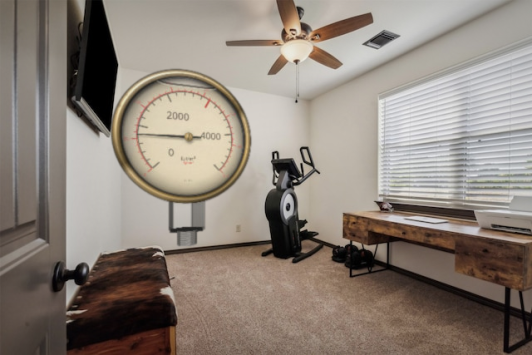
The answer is 800 psi
